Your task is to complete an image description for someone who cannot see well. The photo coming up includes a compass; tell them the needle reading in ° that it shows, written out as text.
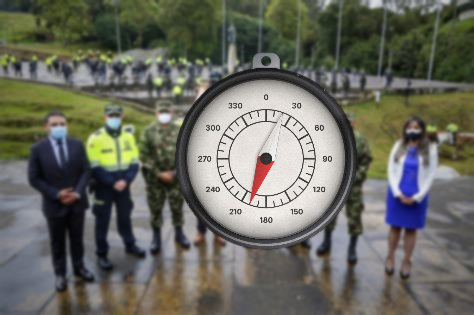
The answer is 200 °
